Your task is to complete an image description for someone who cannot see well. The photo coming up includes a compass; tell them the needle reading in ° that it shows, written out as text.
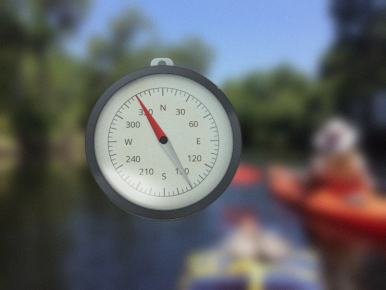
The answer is 330 °
